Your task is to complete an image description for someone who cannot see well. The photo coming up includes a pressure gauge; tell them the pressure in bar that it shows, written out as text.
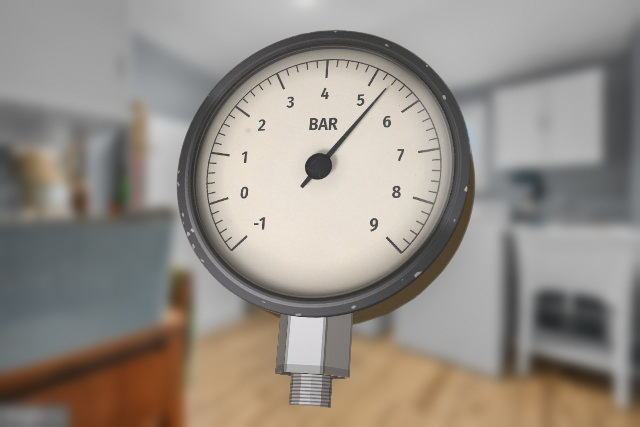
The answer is 5.4 bar
